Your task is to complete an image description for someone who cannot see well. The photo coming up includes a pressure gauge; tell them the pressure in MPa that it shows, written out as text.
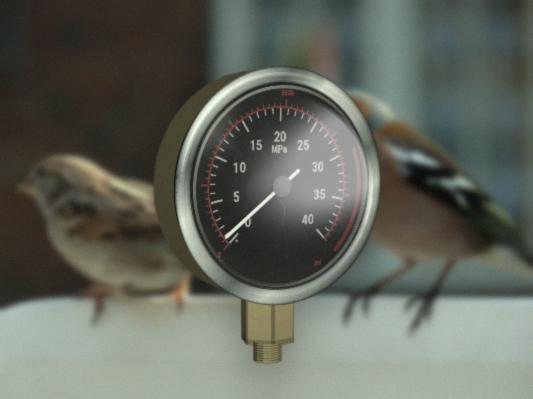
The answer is 1 MPa
